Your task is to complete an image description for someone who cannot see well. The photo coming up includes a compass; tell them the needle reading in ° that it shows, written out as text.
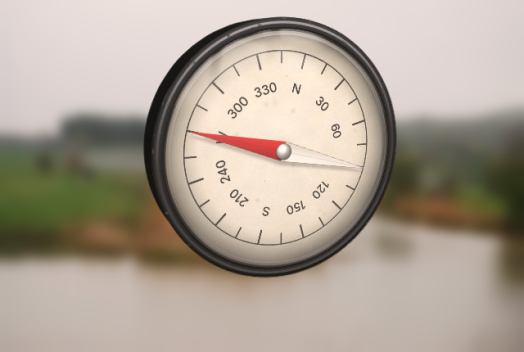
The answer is 270 °
